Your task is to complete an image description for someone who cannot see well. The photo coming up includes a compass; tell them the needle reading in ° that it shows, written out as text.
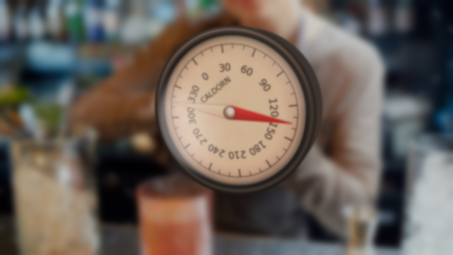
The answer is 135 °
